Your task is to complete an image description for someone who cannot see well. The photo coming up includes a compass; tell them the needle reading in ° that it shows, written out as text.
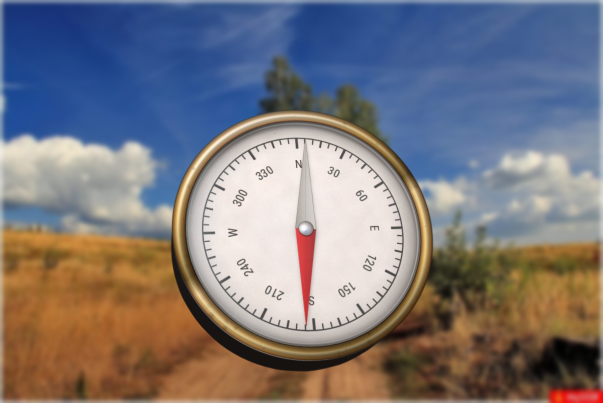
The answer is 185 °
